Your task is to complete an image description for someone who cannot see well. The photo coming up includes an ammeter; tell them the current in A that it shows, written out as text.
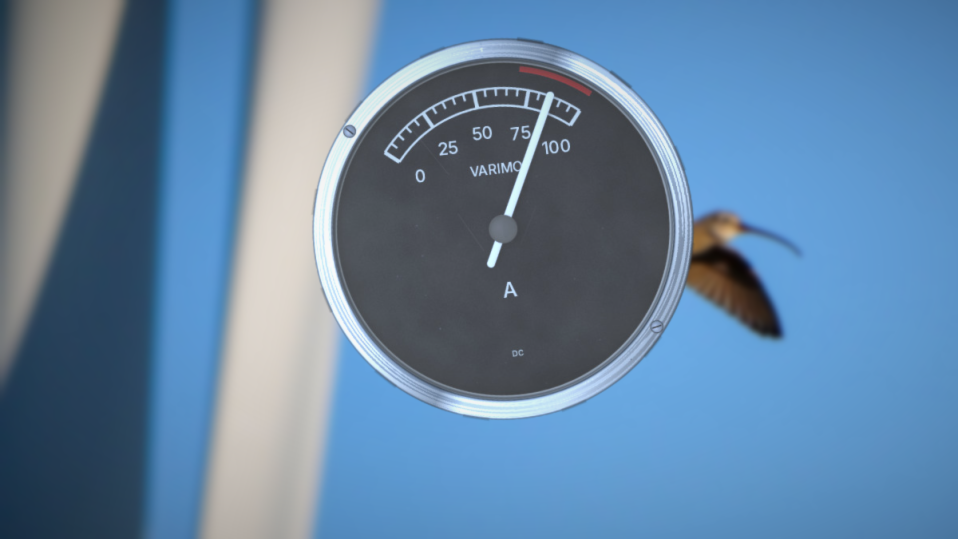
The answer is 85 A
